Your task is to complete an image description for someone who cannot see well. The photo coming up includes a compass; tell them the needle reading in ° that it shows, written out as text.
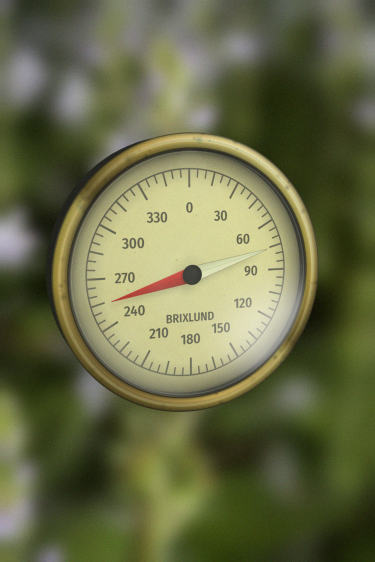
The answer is 255 °
